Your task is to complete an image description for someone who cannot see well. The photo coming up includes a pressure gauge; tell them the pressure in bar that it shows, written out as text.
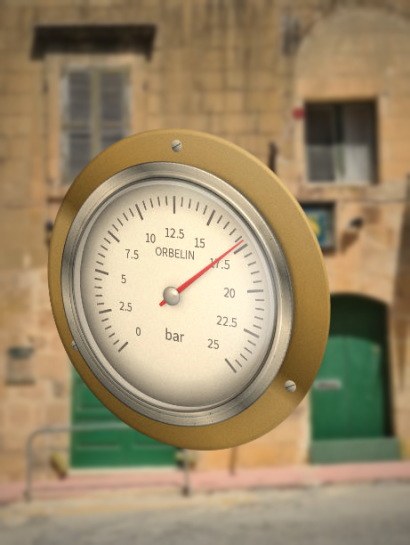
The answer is 17.25 bar
